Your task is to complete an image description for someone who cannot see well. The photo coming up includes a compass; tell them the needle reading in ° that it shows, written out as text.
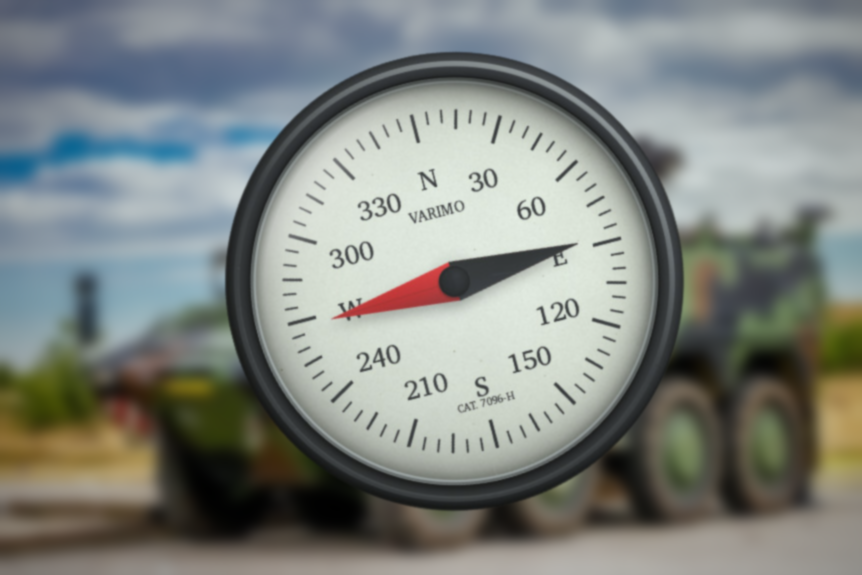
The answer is 267.5 °
